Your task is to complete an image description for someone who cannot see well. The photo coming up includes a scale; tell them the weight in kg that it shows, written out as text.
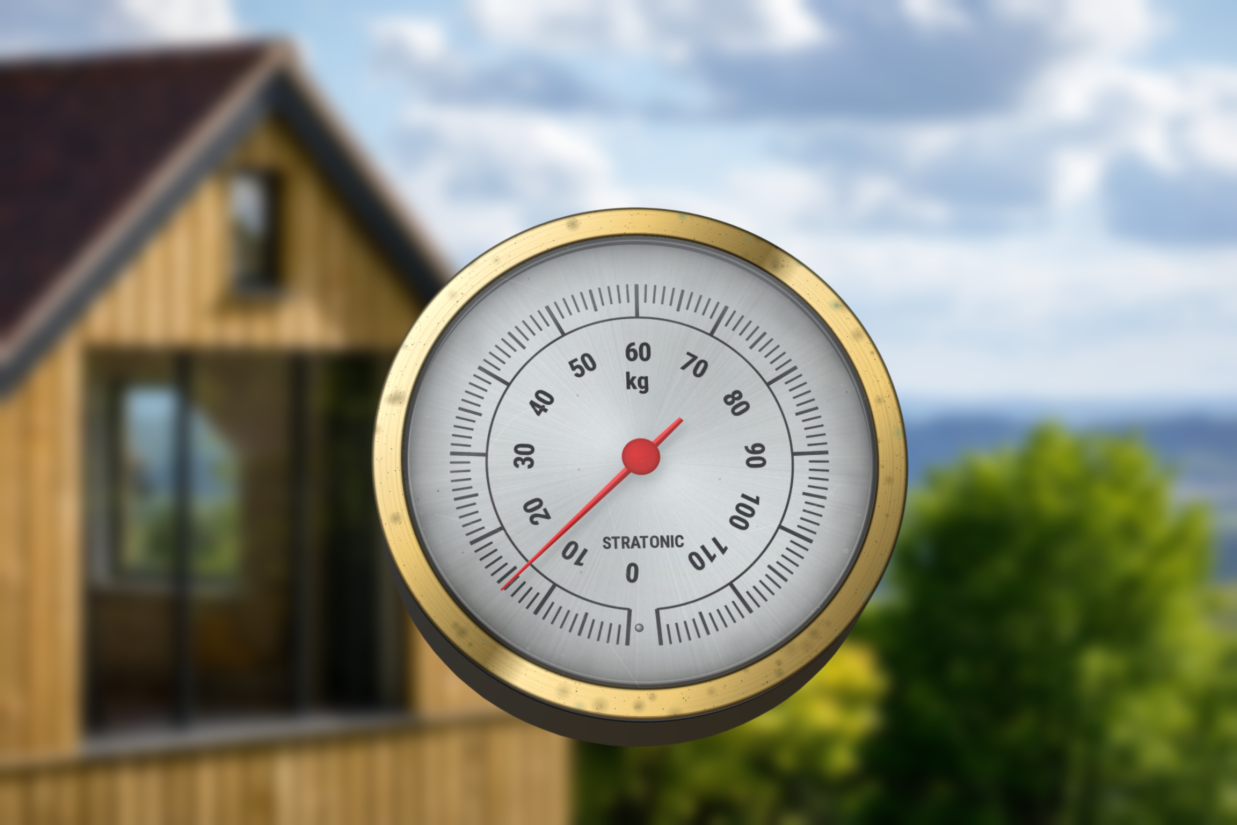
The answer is 14 kg
